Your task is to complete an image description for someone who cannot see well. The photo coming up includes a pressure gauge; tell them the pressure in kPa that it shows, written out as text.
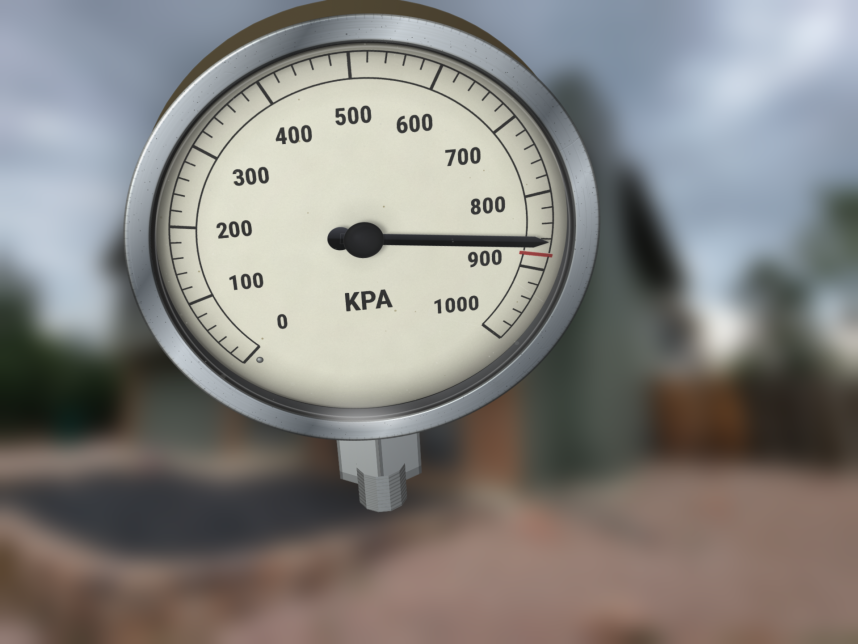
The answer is 860 kPa
